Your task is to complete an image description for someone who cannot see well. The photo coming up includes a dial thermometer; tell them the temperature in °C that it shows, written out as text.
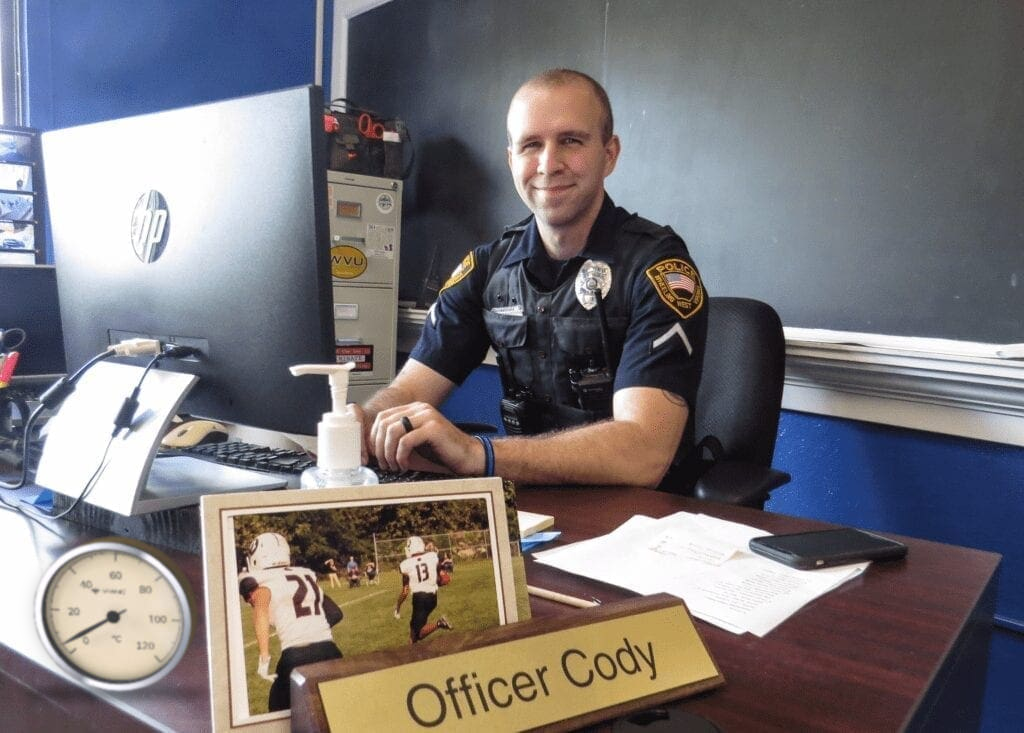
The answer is 5 °C
